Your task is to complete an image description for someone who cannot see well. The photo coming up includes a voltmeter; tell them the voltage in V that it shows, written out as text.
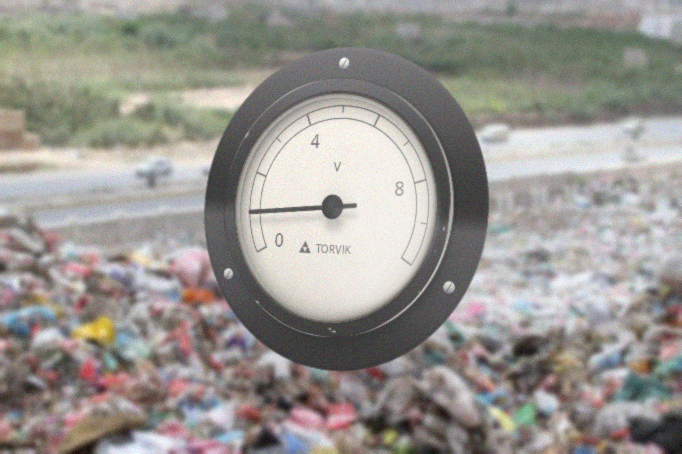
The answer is 1 V
